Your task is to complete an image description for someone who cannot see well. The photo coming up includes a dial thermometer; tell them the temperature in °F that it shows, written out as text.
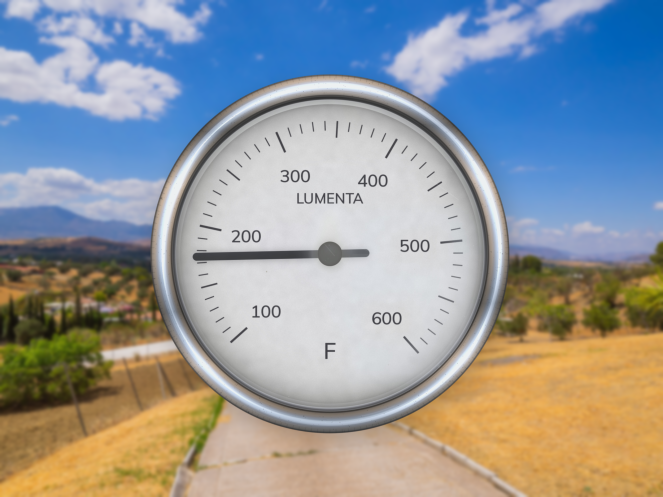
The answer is 175 °F
